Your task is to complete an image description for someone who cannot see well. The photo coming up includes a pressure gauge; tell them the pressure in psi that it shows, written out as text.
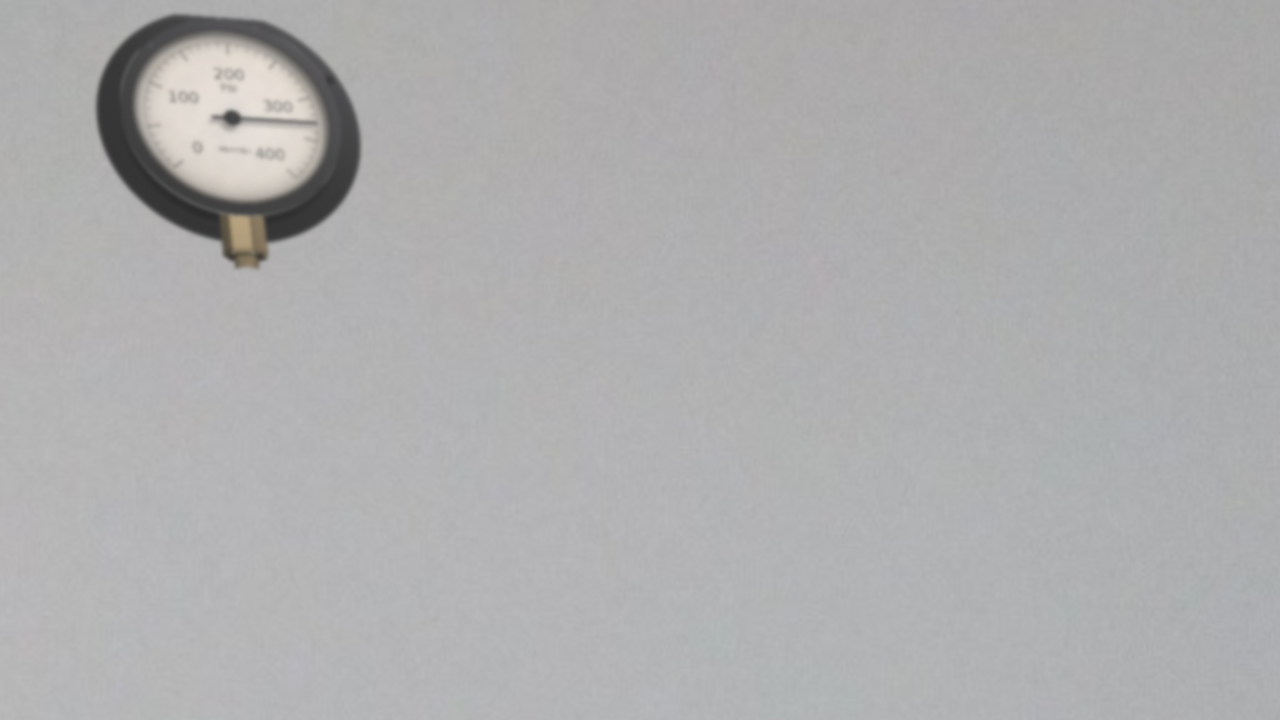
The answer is 330 psi
